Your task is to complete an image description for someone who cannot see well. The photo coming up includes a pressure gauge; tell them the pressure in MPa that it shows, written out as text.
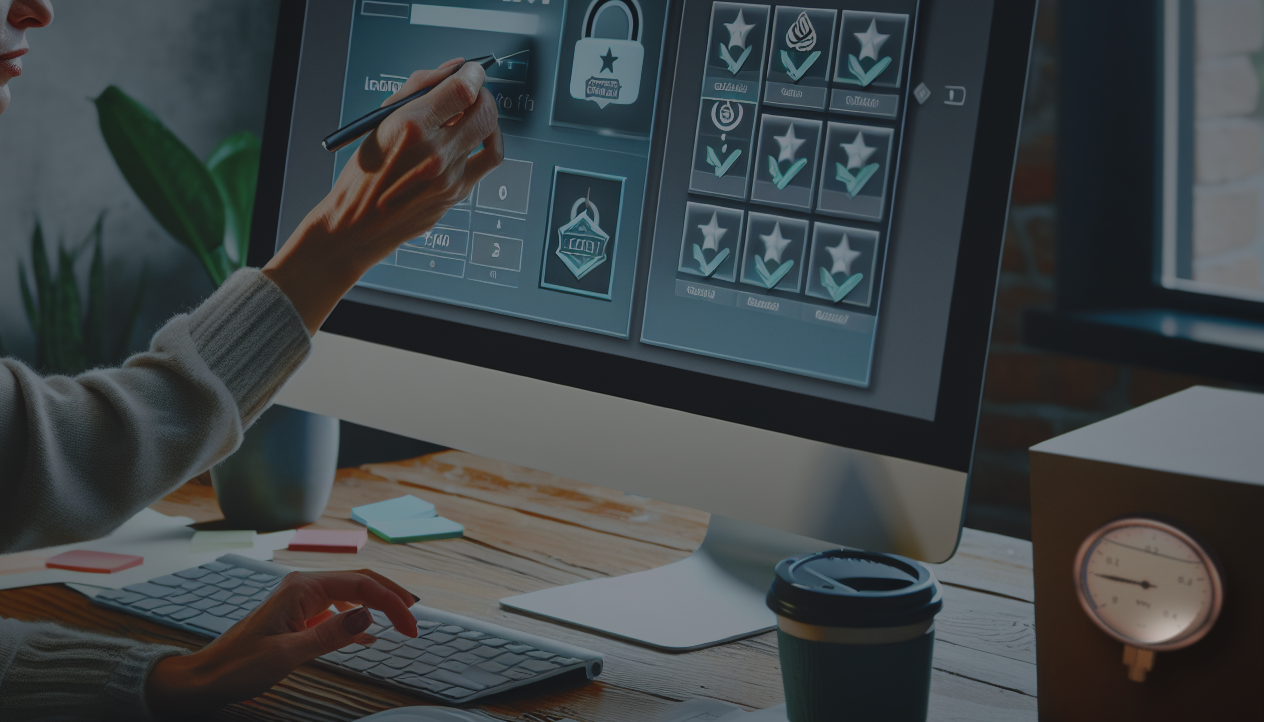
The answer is 0.06 MPa
